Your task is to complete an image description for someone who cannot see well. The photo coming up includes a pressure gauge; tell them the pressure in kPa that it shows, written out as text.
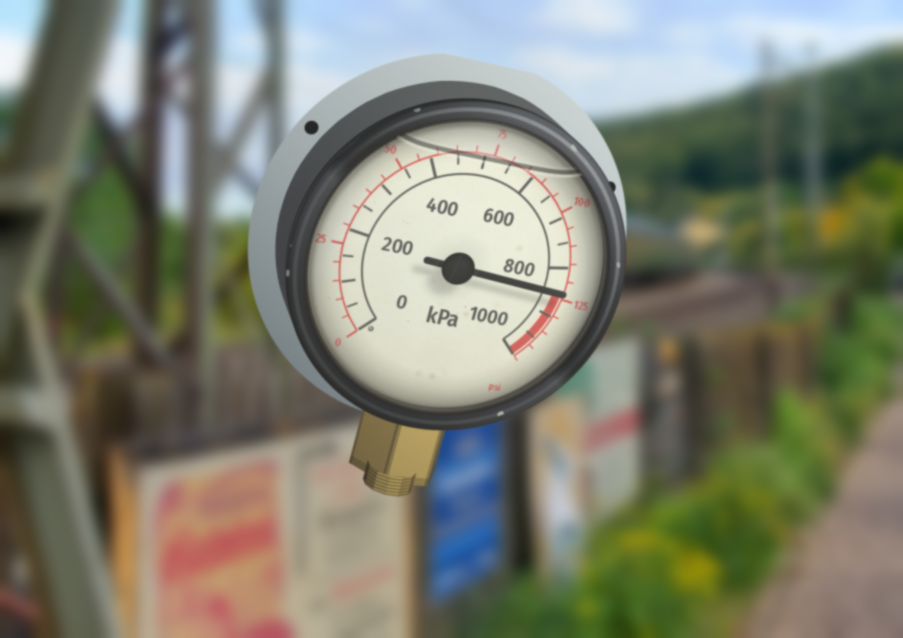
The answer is 850 kPa
